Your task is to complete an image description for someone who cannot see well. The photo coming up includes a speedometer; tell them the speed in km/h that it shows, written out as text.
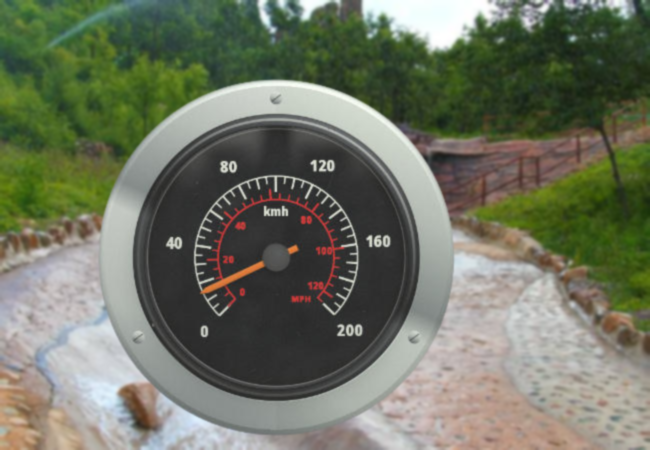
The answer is 15 km/h
